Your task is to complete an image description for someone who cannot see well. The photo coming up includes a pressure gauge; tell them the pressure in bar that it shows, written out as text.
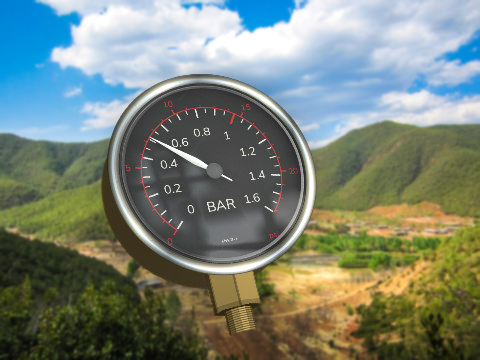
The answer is 0.5 bar
